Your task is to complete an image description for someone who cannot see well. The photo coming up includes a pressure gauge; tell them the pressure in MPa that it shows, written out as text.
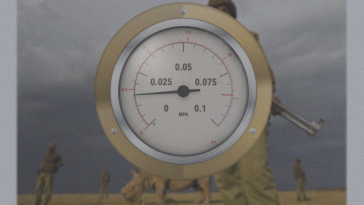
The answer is 0.015 MPa
